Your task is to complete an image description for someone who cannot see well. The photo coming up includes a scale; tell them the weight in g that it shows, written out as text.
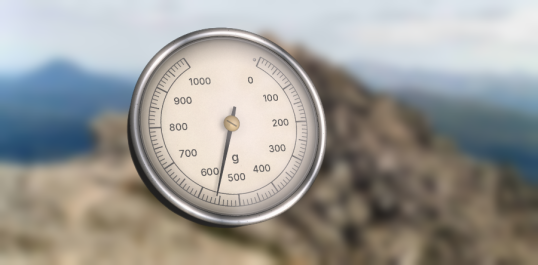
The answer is 560 g
